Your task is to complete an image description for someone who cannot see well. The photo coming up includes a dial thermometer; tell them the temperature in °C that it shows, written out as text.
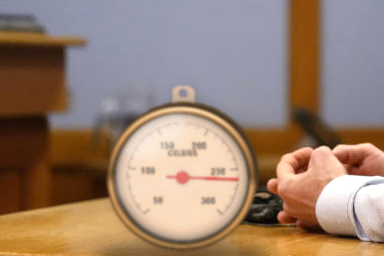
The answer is 260 °C
